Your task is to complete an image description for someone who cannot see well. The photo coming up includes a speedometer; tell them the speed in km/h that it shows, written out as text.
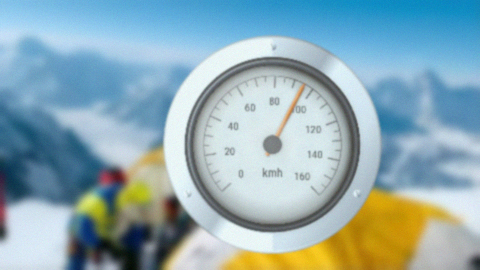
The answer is 95 km/h
